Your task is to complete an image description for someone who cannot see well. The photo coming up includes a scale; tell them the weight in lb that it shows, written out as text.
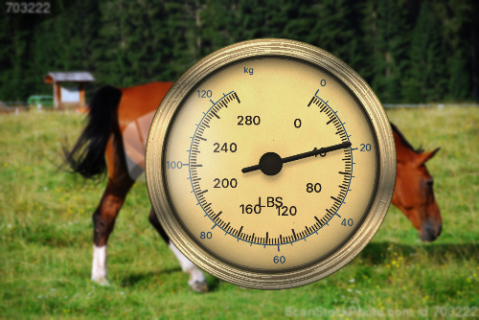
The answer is 40 lb
